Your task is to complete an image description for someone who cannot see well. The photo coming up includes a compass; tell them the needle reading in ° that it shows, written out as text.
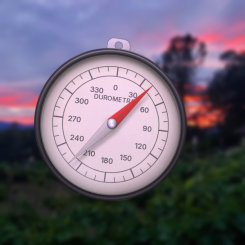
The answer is 40 °
